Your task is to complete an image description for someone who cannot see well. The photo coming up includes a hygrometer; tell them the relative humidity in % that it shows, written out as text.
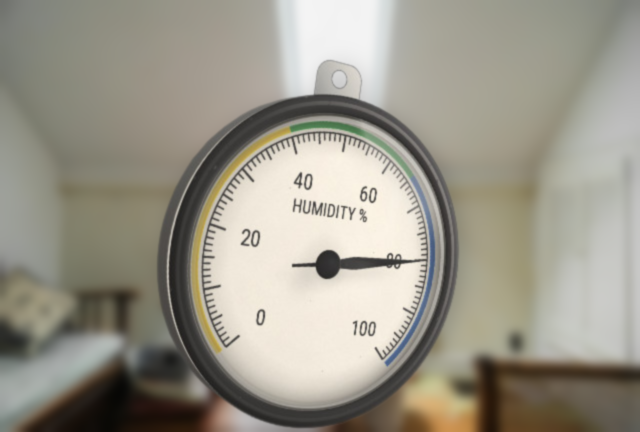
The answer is 80 %
